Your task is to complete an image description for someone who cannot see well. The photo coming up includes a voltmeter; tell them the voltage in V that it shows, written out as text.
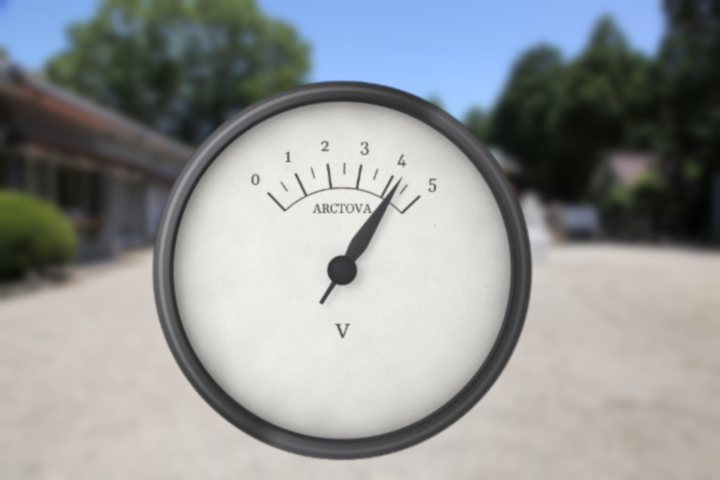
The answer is 4.25 V
